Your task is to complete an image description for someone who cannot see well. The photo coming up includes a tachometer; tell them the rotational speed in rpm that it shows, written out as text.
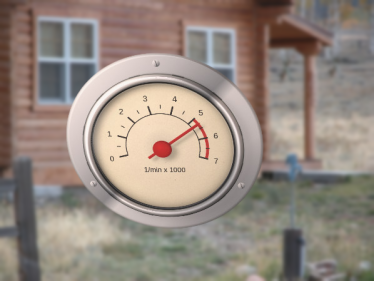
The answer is 5250 rpm
